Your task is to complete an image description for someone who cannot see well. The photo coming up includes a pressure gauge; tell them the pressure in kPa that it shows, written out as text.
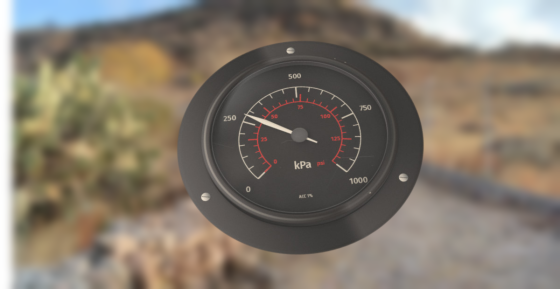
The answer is 275 kPa
